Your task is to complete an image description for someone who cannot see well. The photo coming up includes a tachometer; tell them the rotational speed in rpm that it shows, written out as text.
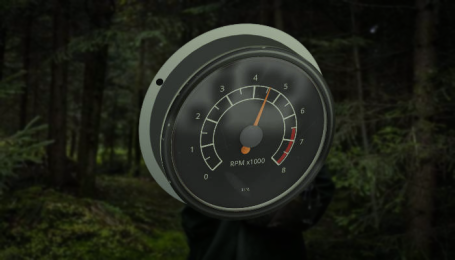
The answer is 4500 rpm
